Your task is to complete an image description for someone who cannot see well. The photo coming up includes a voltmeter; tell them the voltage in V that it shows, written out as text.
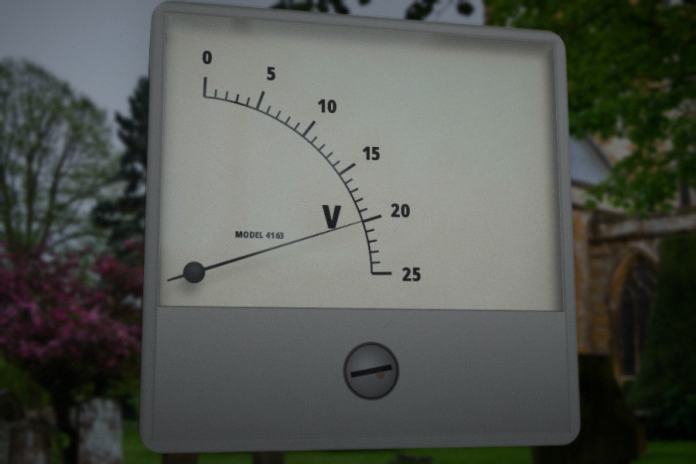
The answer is 20 V
